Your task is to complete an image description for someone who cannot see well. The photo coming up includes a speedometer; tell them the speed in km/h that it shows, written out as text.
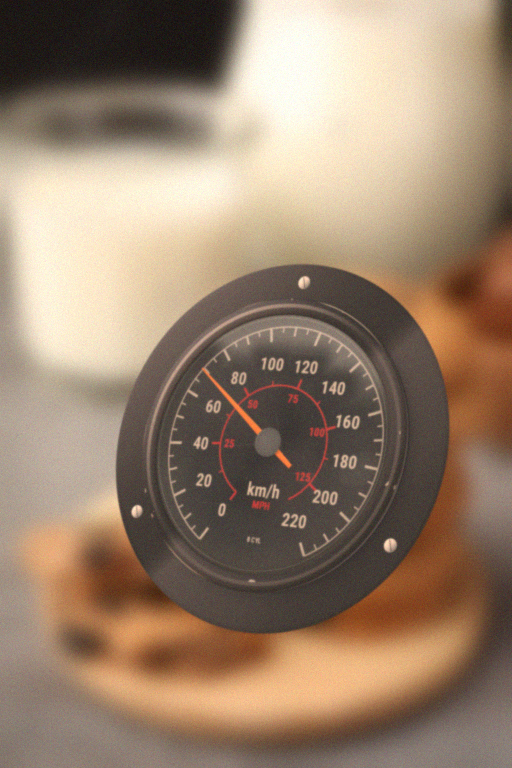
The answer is 70 km/h
